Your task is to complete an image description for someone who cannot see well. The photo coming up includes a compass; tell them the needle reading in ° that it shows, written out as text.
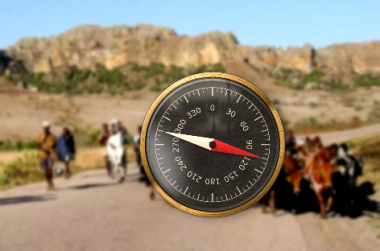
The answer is 105 °
